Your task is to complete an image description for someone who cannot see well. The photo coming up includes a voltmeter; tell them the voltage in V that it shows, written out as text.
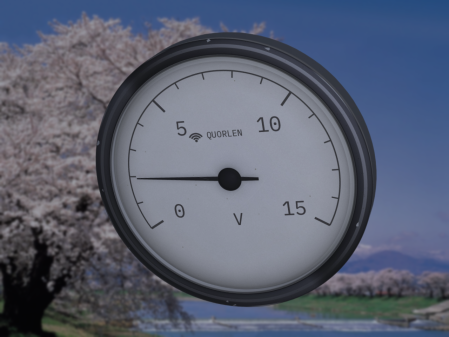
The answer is 2 V
